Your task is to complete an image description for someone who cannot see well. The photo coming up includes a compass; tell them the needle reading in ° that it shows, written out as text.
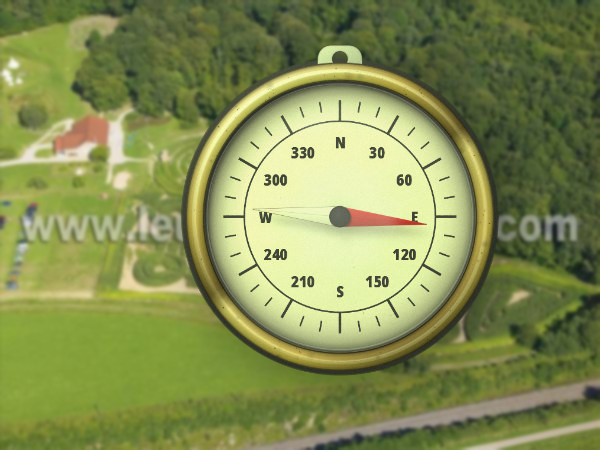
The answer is 95 °
